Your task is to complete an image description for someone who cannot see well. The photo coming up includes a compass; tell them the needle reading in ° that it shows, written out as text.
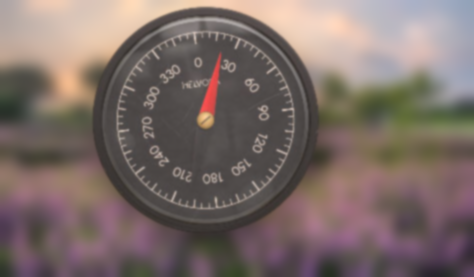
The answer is 20 °
